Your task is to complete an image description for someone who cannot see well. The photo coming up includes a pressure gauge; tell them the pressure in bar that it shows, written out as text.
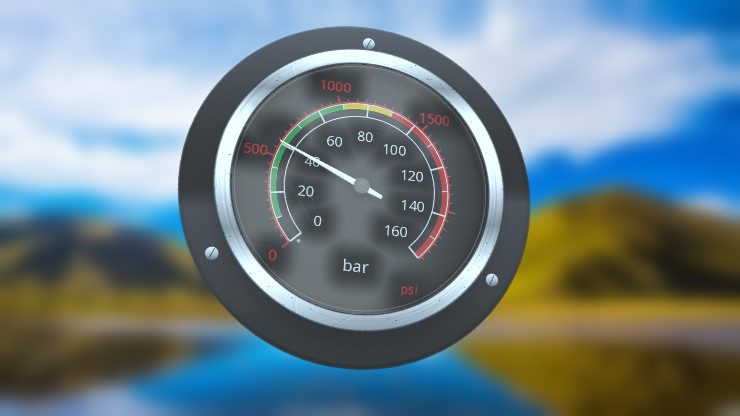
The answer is 40 bar
